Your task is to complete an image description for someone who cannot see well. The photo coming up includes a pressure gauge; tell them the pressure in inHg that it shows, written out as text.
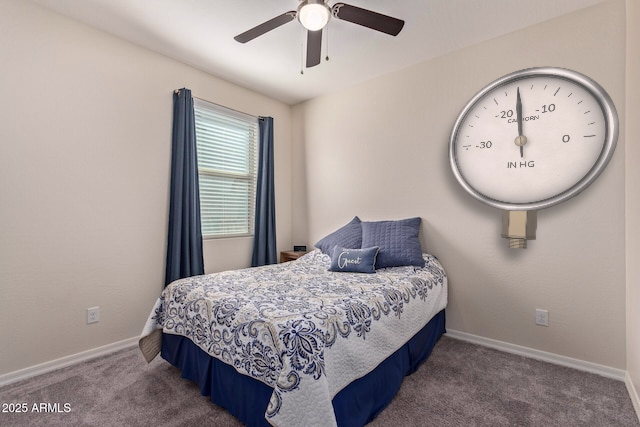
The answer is -16 inHg
